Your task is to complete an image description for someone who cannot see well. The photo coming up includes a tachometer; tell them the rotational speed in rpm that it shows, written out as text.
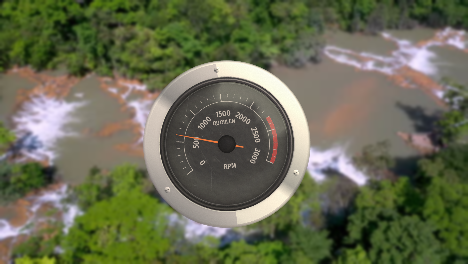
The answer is 600 rpm
